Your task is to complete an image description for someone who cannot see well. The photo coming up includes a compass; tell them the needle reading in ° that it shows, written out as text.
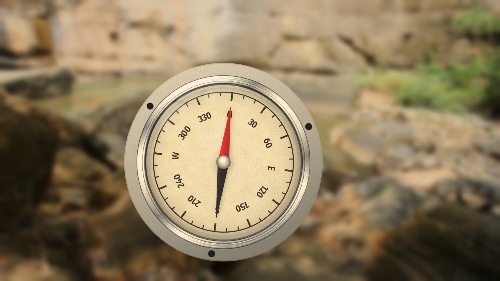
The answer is 0 °
